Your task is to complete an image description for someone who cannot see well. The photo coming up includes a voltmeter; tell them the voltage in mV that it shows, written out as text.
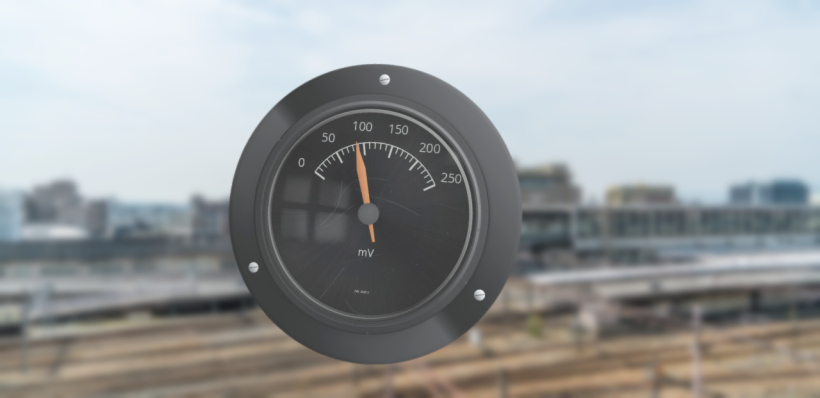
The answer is 90 mV
